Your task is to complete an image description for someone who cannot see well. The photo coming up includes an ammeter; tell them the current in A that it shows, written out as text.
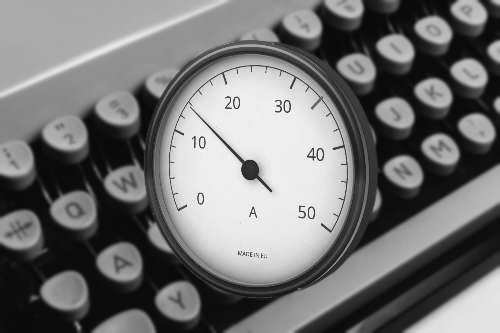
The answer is 14 A
